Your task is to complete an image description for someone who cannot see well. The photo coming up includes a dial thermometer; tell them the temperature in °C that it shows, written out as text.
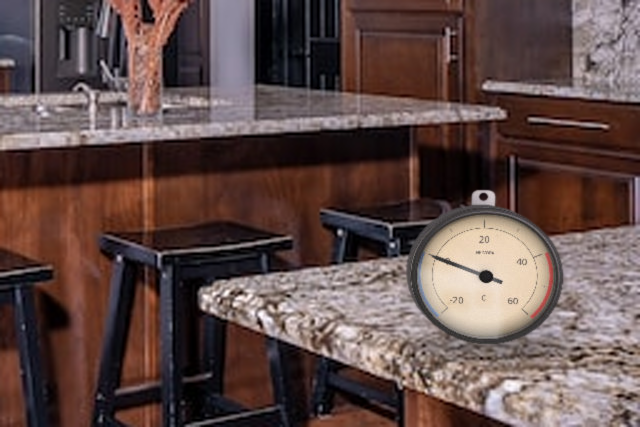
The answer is 0 °C
